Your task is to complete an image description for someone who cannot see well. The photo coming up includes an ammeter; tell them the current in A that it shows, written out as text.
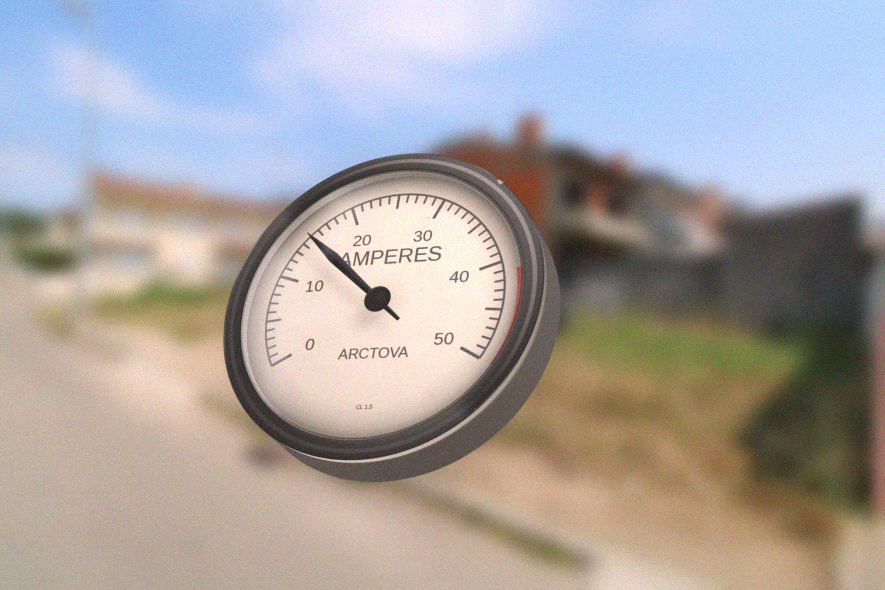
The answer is 15 A
